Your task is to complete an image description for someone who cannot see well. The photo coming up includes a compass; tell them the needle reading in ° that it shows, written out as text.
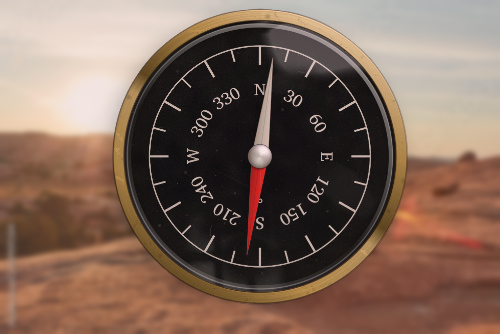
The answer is 187.5 °
